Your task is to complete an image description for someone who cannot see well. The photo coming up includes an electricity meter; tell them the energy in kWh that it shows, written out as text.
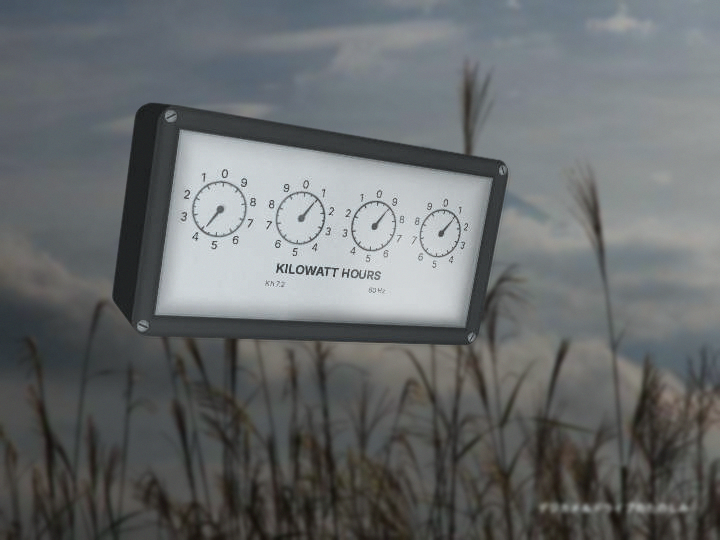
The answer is 4091 kWh
